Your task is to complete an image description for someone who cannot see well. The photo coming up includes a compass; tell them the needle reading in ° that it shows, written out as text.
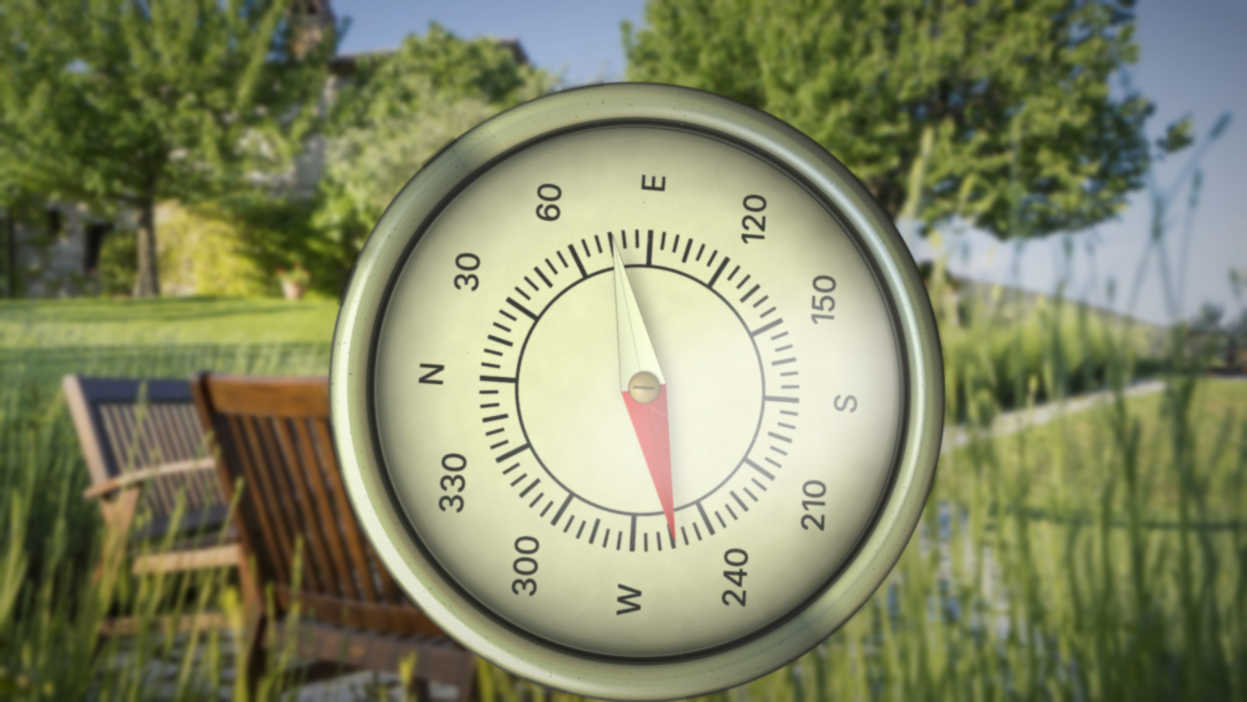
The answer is 255 °
